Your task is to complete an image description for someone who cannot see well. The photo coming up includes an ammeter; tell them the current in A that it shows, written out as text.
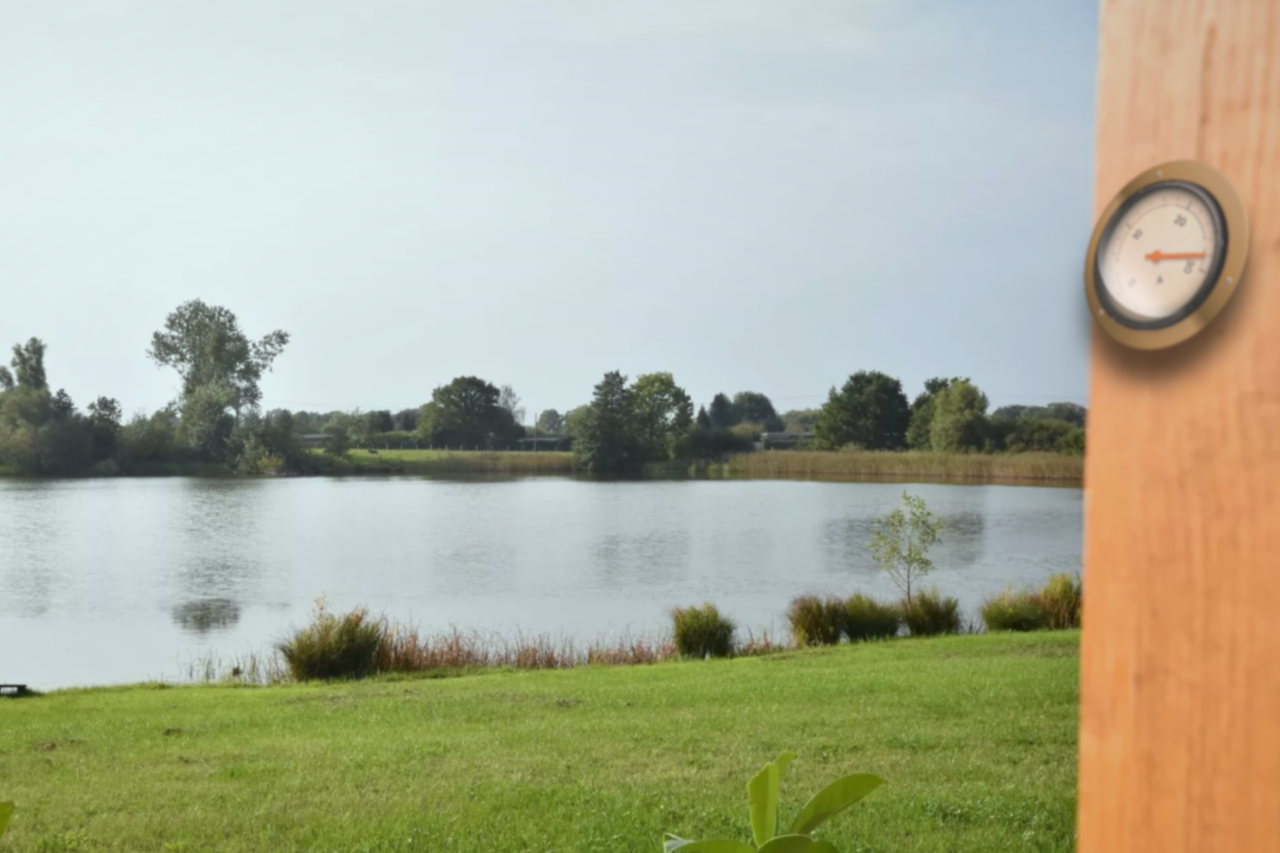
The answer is 28 A
